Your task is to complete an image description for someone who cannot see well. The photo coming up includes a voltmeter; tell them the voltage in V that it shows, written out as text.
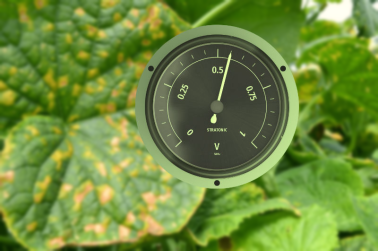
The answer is 0.55 V
